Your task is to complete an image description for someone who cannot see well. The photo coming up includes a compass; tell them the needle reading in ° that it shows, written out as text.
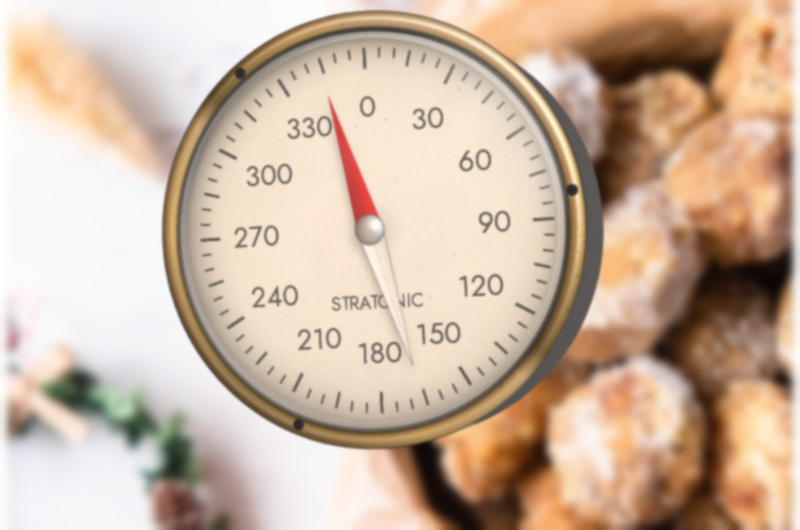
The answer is 345 °
